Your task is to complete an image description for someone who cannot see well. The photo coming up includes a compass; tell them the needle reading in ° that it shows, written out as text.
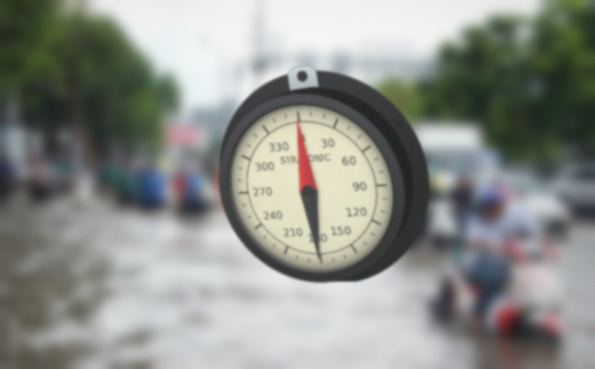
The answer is 0 °
